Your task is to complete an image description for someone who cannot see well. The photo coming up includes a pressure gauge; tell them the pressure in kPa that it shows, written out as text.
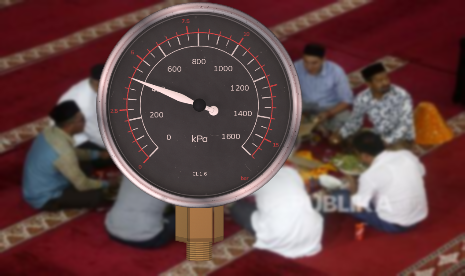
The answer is 400 kPa
